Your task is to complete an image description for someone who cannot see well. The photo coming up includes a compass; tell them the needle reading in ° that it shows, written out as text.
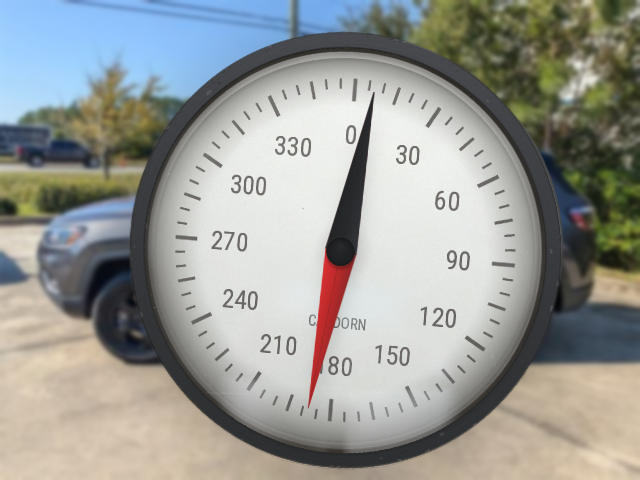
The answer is 187.5 °
